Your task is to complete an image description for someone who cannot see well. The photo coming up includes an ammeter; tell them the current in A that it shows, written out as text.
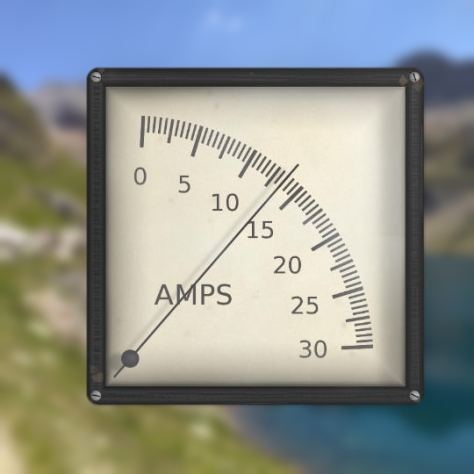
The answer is 13.5 A
